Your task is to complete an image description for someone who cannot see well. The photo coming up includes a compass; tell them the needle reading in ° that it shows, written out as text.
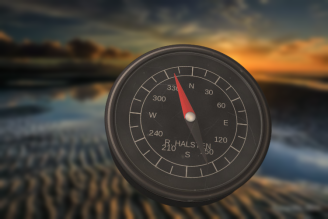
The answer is 337.5 °
